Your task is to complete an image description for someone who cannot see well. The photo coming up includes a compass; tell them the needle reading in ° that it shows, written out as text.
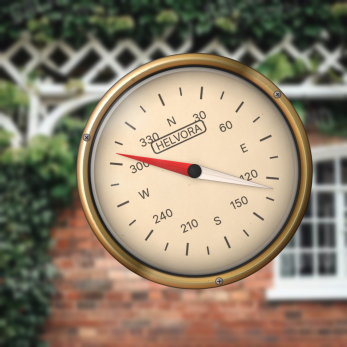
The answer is 307.5 °
